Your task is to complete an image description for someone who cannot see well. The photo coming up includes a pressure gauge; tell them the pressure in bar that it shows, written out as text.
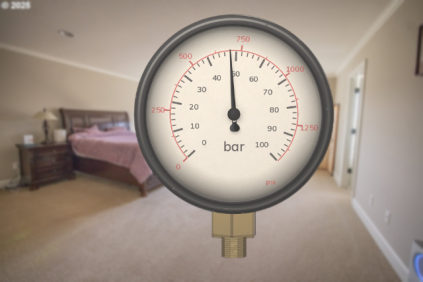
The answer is 48 bar
